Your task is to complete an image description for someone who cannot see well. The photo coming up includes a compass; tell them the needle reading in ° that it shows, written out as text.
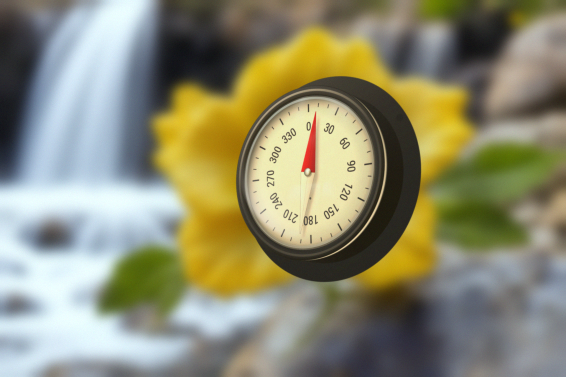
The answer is 10 °
